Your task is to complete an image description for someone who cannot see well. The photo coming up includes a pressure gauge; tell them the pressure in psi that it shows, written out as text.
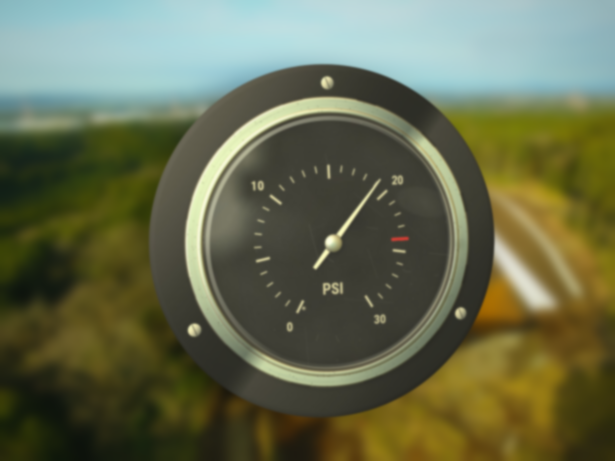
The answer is 19 psi
